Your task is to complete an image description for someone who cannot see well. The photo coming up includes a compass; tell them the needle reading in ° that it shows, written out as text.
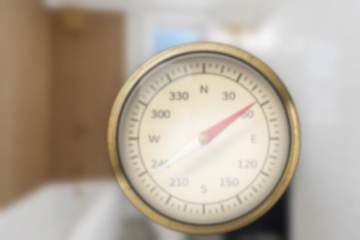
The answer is 55 °
